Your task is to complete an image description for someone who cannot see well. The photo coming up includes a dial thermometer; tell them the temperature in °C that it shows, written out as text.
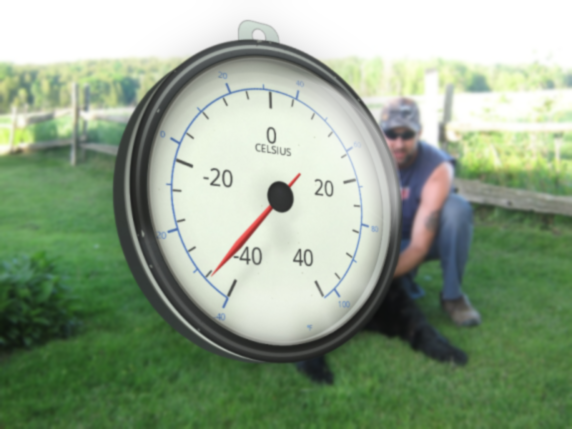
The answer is -36 °C
